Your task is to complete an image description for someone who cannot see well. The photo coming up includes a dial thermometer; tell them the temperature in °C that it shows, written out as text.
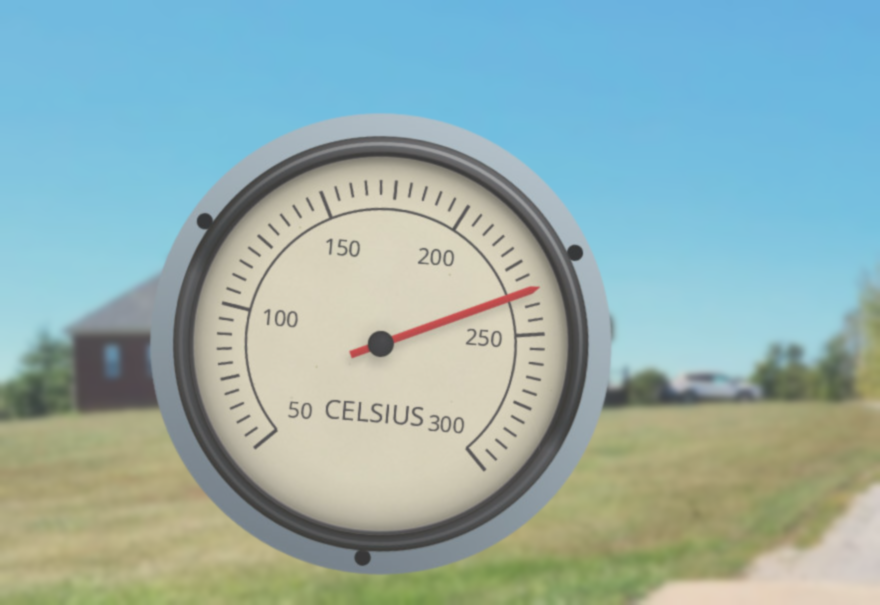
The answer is 235 °C
